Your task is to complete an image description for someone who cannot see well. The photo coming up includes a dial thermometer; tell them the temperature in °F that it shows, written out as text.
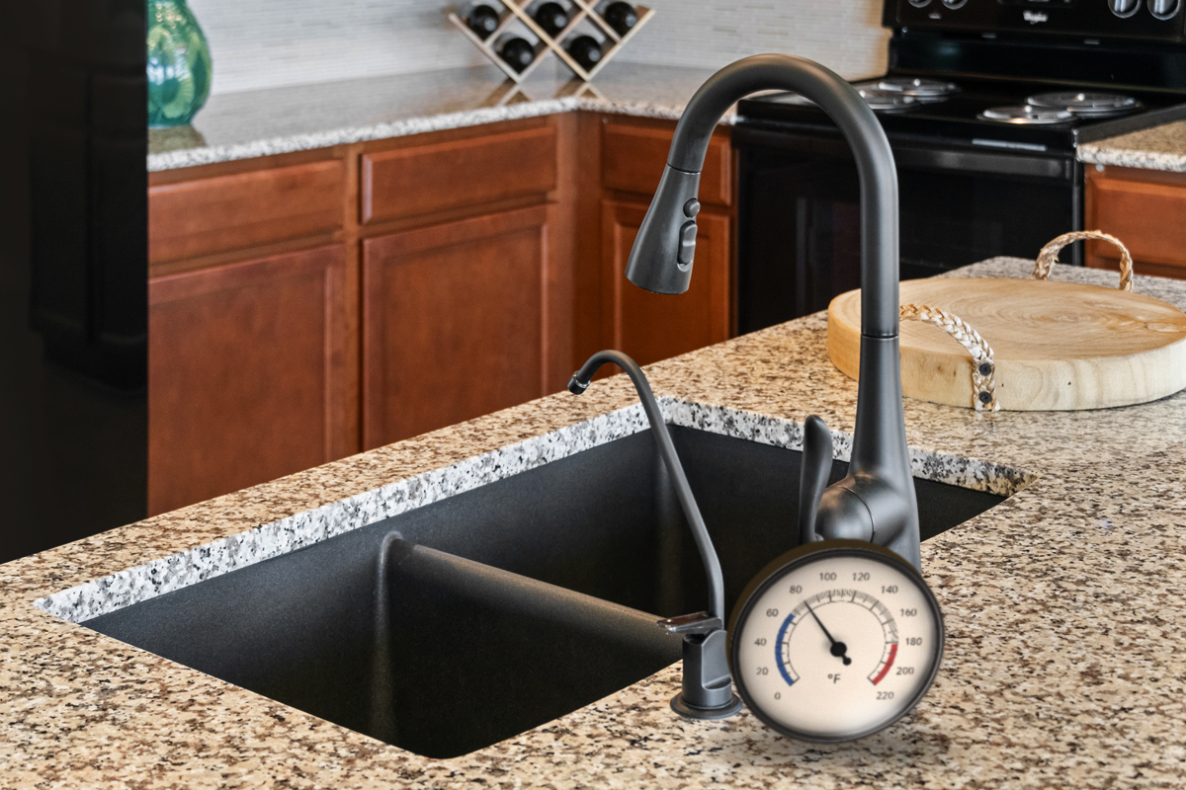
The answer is 80 °F
